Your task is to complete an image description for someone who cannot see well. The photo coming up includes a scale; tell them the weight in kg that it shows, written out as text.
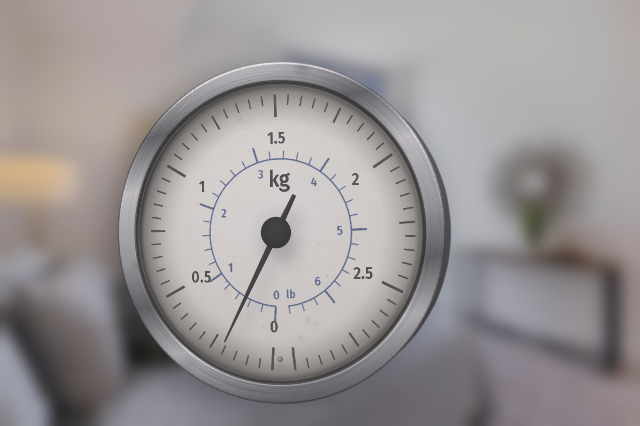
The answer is 0.2 kg
